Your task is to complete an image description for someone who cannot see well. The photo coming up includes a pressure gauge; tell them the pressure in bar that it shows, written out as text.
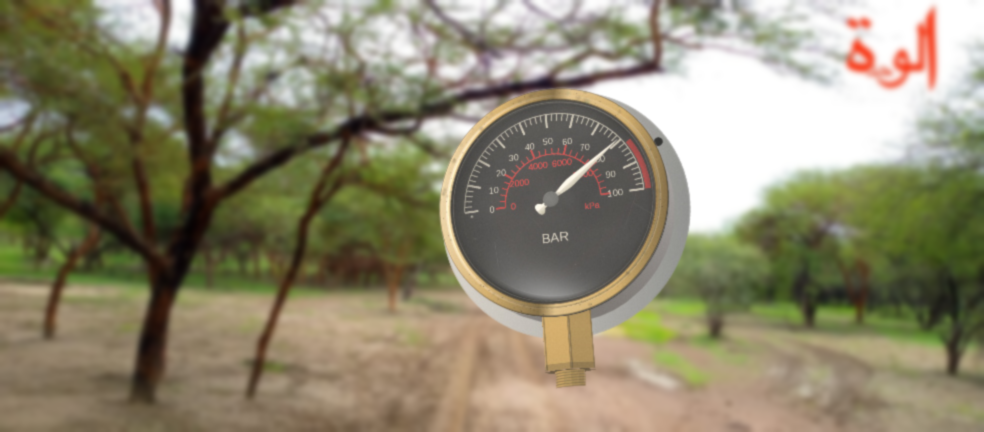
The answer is 80 bar
